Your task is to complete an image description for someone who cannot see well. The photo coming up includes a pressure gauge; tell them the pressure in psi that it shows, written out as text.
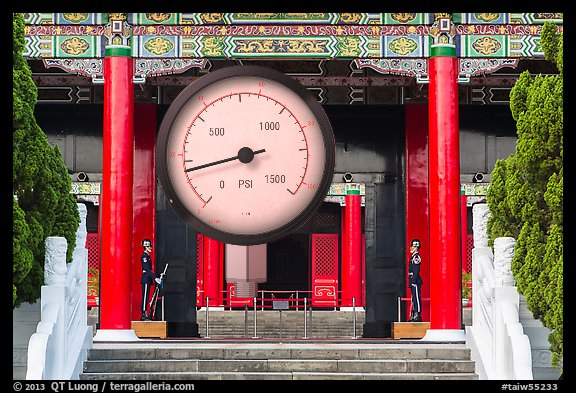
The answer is 200 psi
